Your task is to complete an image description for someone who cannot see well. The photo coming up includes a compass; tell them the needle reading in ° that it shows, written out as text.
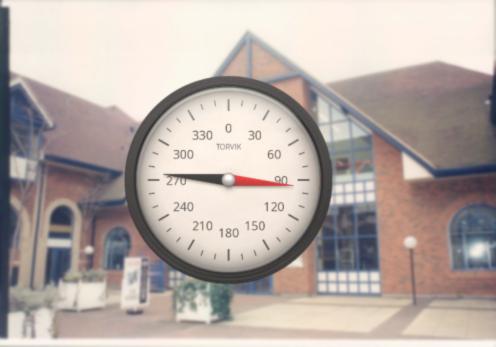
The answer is 95 °
